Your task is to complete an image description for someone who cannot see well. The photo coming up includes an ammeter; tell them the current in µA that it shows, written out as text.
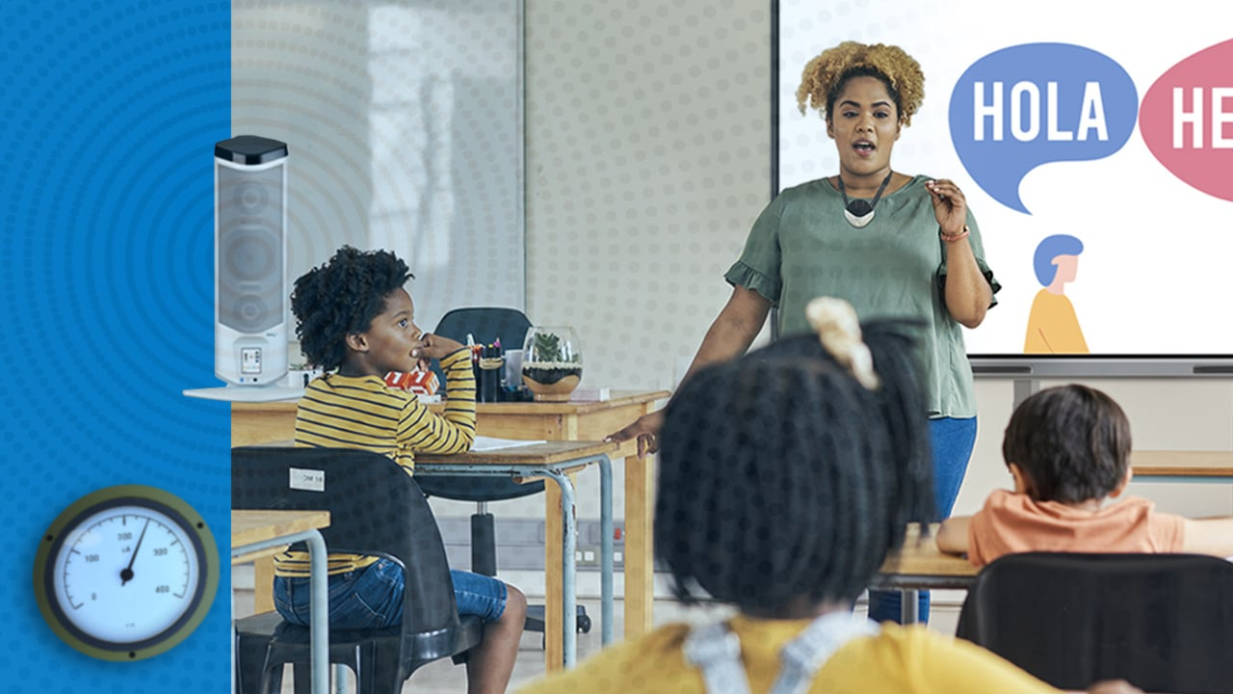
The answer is 240 µA
